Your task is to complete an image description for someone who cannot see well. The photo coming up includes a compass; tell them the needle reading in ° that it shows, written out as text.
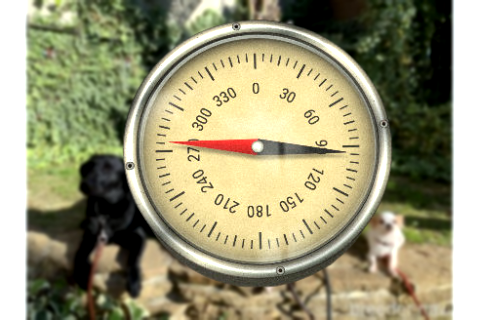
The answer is 275 °
